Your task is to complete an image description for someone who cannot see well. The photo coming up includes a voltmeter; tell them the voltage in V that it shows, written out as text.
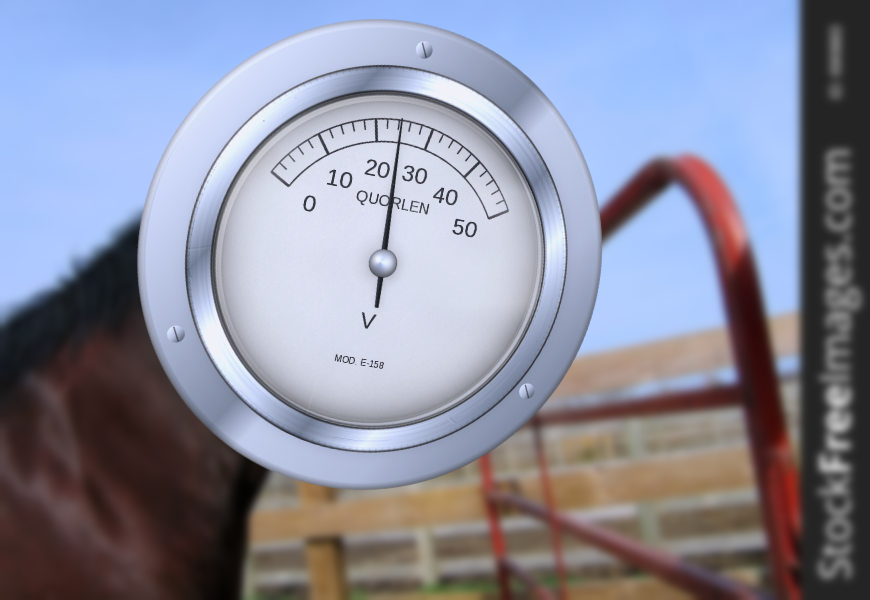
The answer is 24 V
